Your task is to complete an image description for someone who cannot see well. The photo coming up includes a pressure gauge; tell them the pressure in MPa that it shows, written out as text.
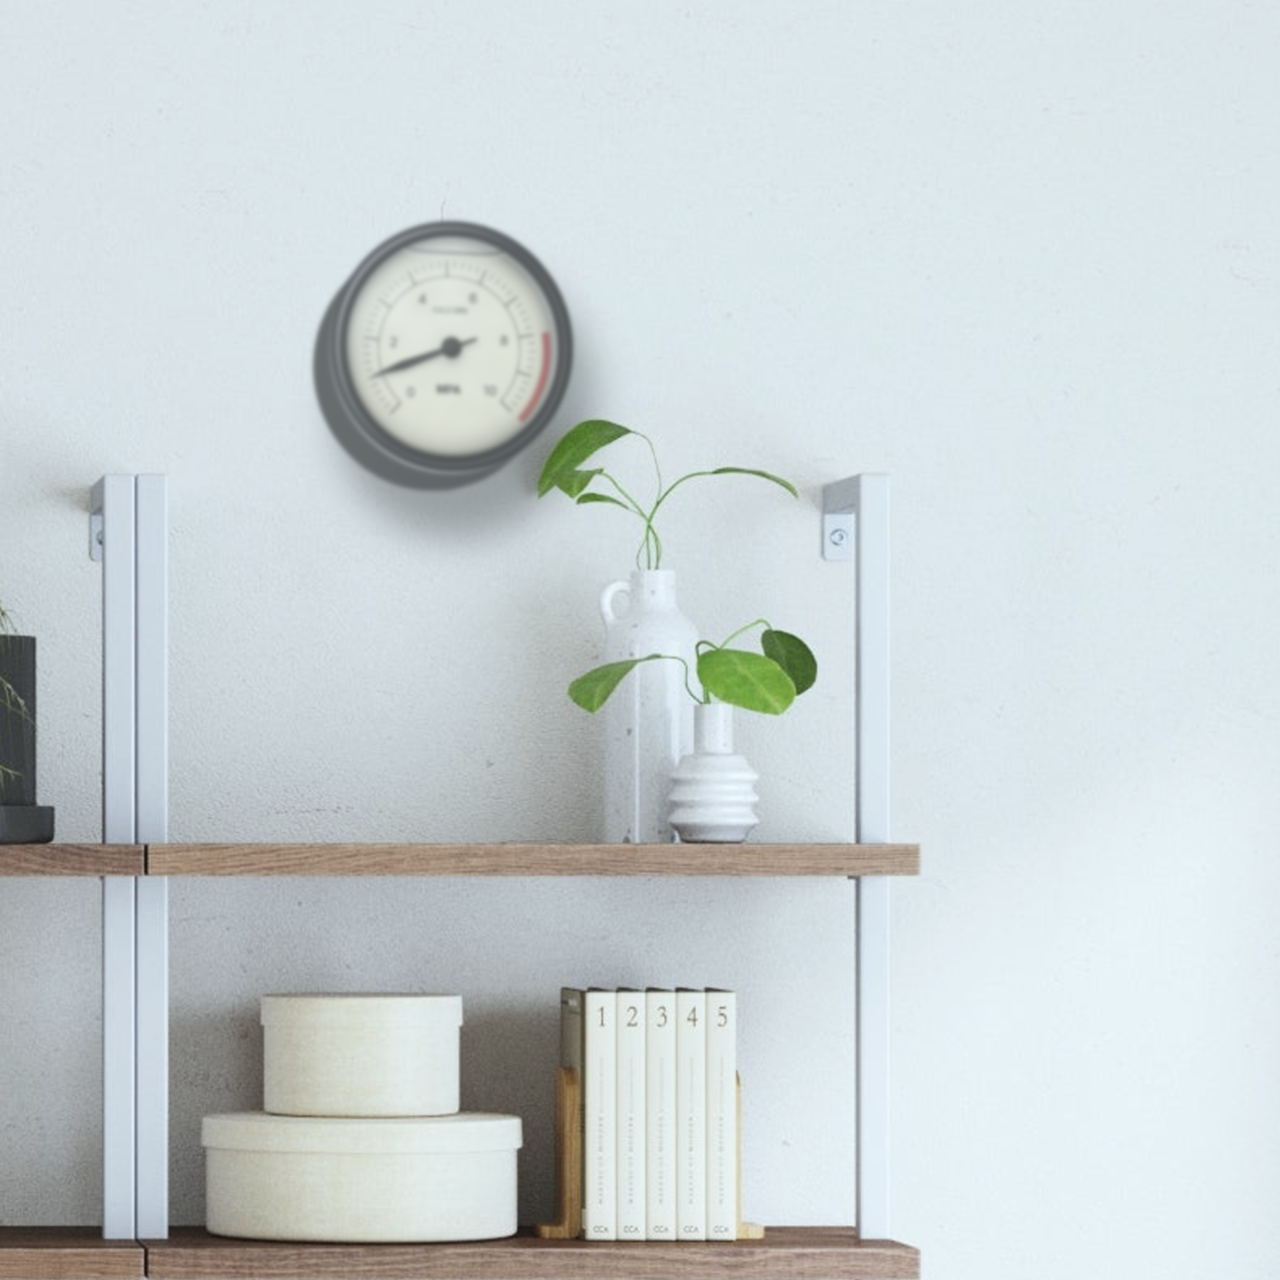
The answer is 1 MPa
